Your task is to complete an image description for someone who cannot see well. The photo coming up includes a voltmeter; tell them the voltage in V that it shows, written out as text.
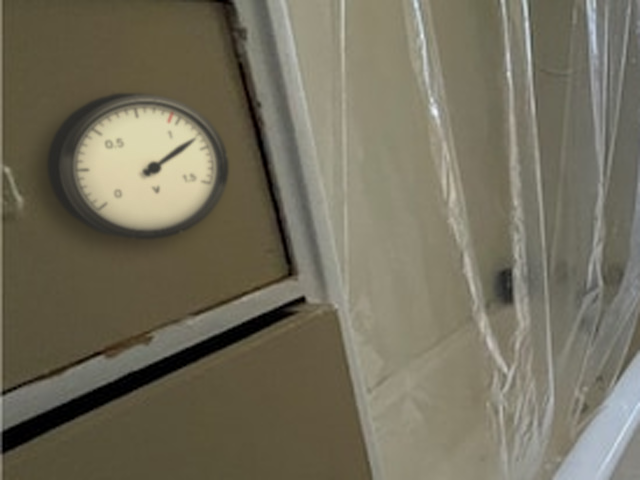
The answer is 1.15 V
